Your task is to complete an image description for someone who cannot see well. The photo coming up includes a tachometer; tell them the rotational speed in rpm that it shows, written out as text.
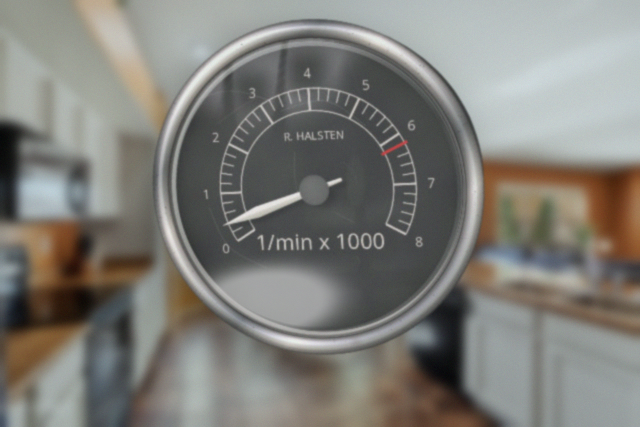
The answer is 400 rpm
